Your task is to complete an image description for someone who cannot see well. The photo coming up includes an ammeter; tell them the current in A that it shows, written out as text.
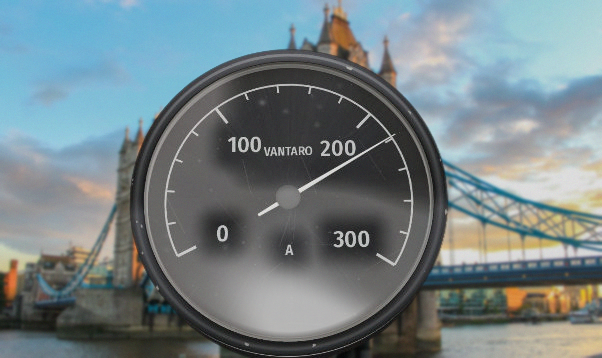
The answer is 220 A
